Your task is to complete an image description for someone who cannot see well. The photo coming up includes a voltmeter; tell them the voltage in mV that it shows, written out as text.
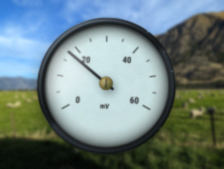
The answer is 17.5 mV
